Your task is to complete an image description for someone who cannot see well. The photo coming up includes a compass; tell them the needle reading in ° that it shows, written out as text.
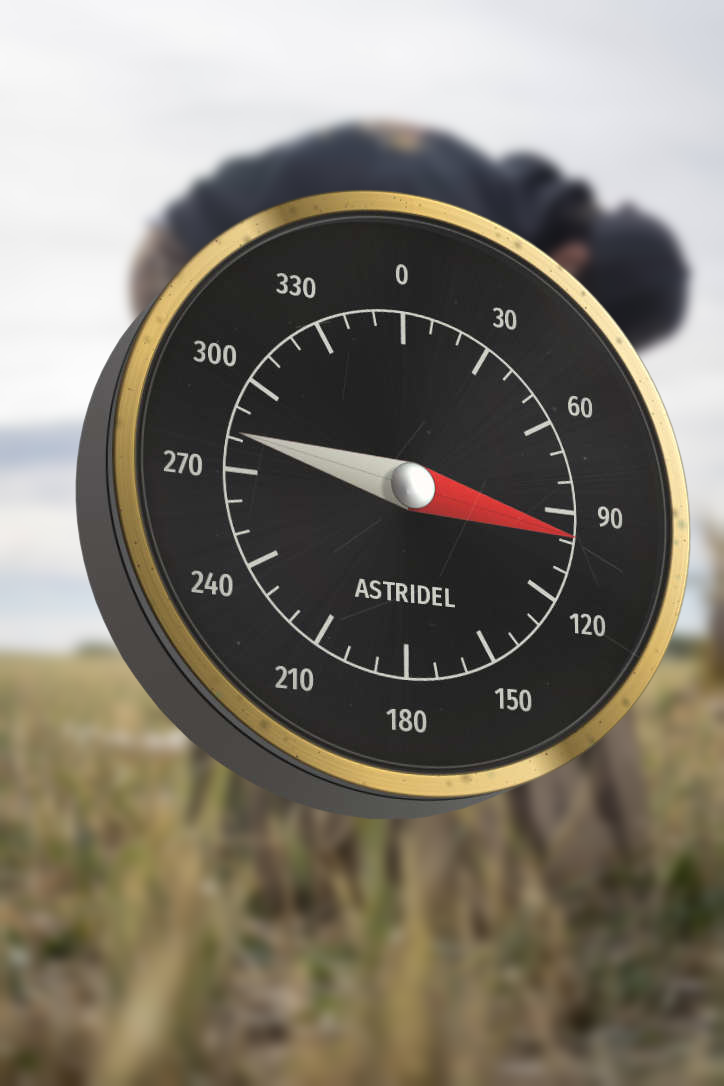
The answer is 100 °
